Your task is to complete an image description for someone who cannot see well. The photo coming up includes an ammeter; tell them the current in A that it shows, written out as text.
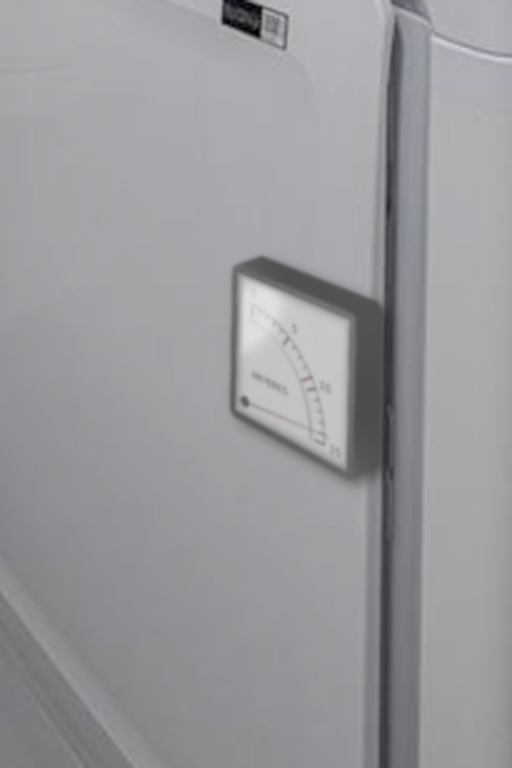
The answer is 14 A
